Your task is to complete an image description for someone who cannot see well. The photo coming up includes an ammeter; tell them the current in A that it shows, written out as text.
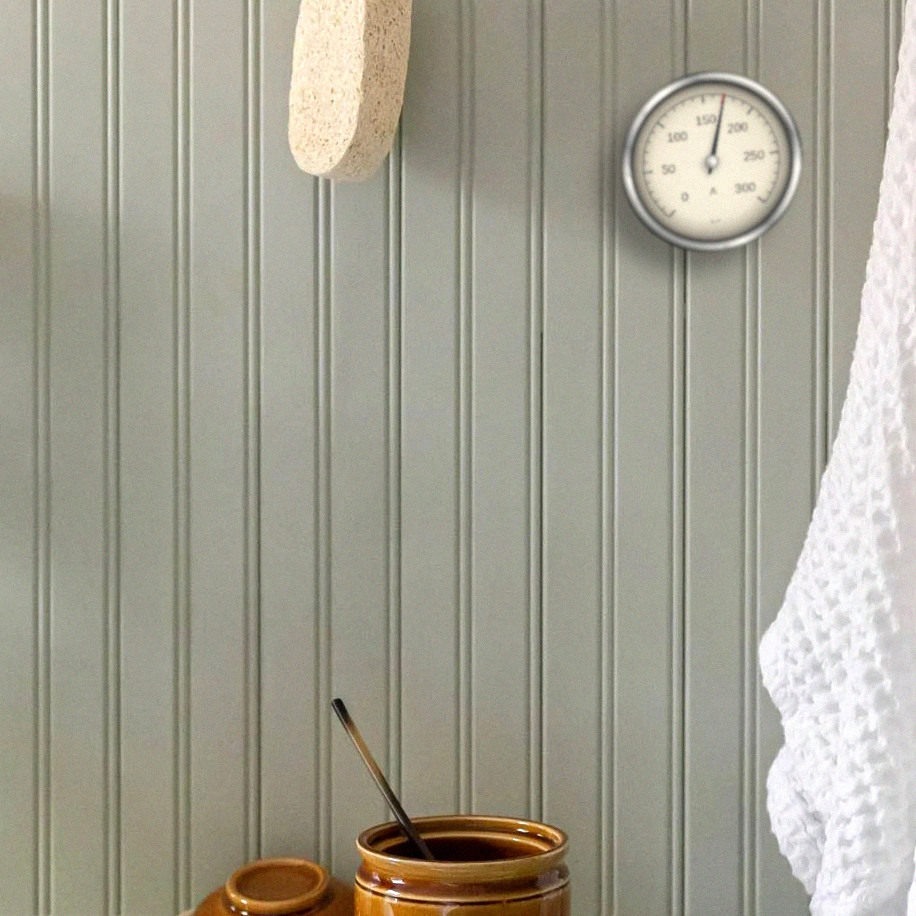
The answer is 170 A
